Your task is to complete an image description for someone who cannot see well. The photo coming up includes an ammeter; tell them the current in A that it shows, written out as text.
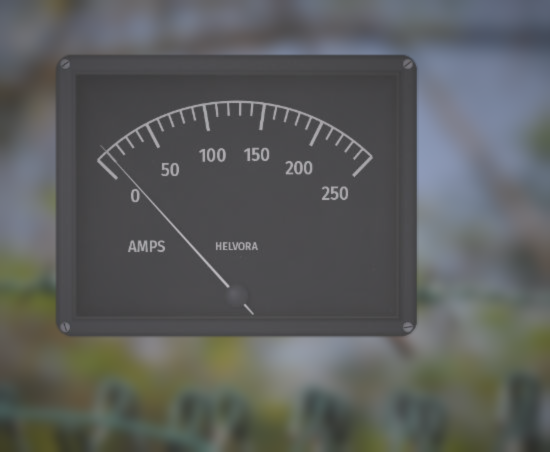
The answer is 10 A
